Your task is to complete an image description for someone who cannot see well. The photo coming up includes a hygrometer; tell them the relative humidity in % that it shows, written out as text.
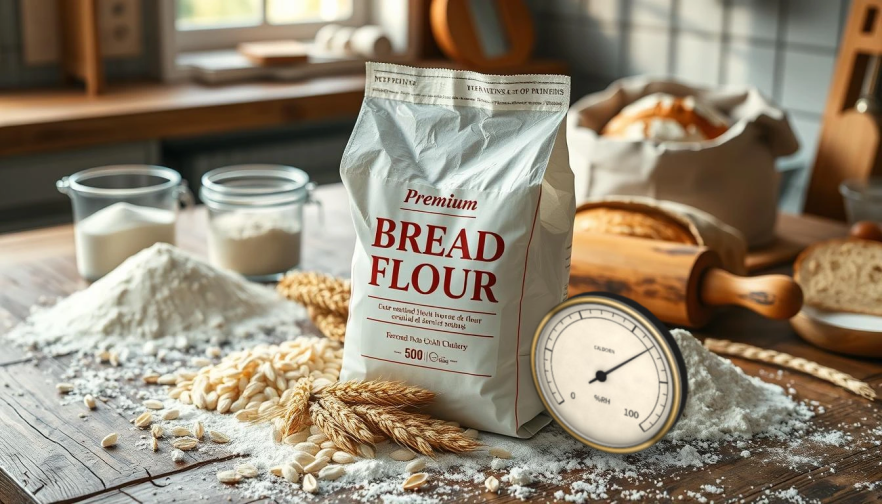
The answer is 68 %
